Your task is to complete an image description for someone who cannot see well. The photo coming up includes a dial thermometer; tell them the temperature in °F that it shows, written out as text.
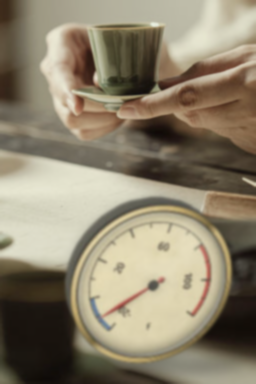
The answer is -10 °F
